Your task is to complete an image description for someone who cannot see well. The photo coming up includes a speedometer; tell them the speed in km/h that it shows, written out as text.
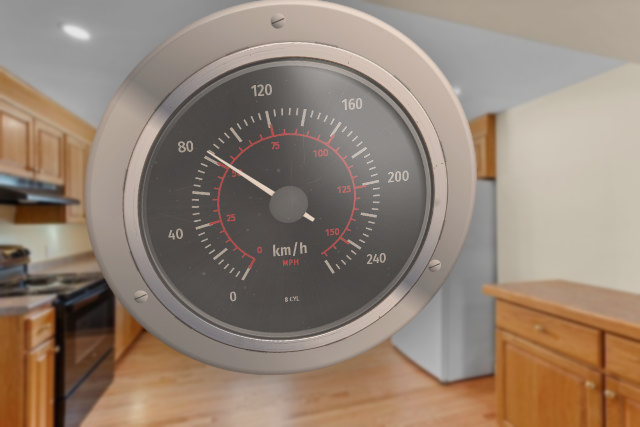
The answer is 84 km/h
